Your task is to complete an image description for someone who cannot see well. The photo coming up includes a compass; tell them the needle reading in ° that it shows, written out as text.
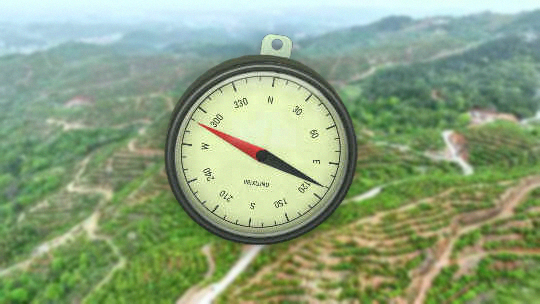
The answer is 290 °
